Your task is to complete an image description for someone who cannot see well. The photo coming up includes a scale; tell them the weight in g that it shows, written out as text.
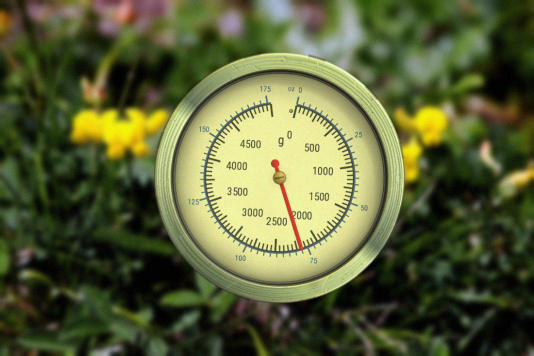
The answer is 2200 g
